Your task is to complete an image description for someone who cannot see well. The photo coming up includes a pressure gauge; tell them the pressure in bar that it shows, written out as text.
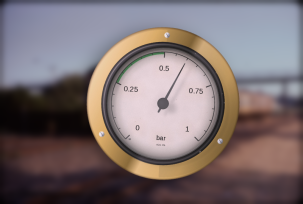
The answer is 0.6 bar
